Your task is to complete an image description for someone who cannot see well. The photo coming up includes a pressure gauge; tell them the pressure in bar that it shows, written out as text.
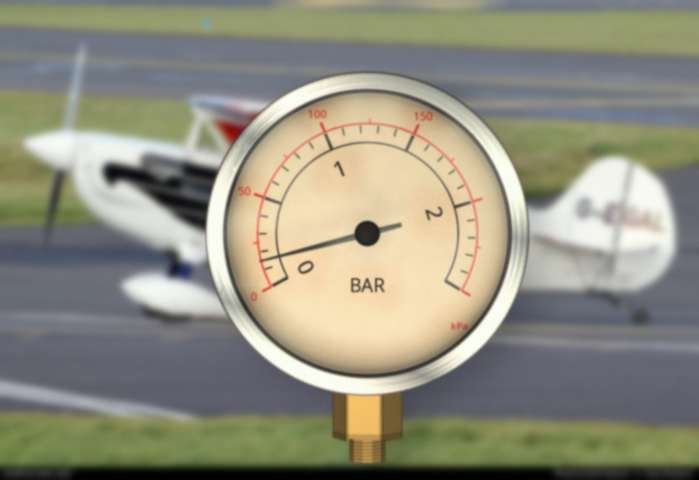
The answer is 0.15 bar
